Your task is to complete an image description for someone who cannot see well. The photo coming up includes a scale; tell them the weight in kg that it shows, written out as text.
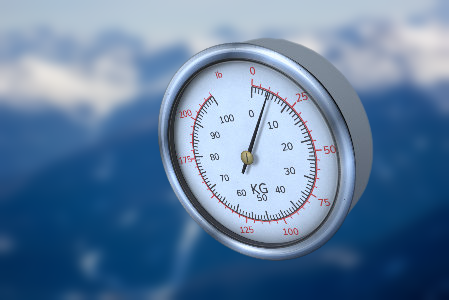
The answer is 5 kg
